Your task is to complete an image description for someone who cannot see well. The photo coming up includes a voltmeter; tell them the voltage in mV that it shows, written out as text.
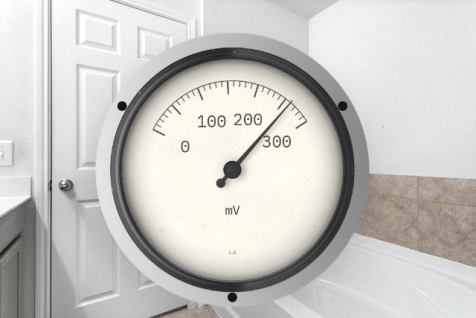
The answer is 260 mV
